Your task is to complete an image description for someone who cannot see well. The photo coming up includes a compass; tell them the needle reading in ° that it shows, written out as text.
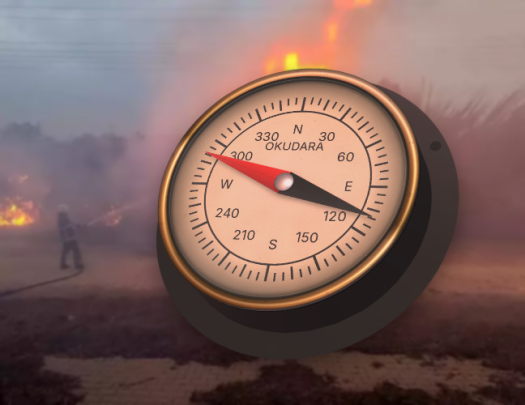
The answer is 290 °
